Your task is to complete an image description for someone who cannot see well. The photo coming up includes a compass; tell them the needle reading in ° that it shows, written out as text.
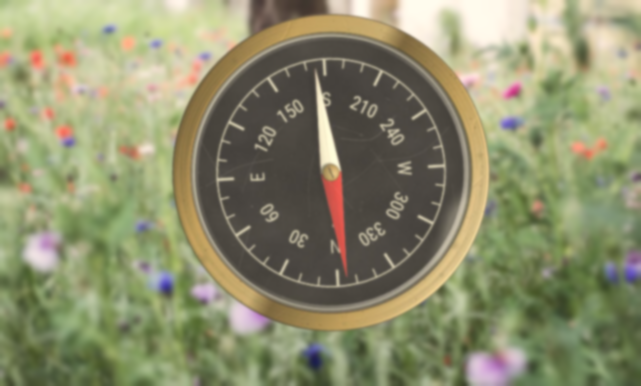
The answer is 355 °
